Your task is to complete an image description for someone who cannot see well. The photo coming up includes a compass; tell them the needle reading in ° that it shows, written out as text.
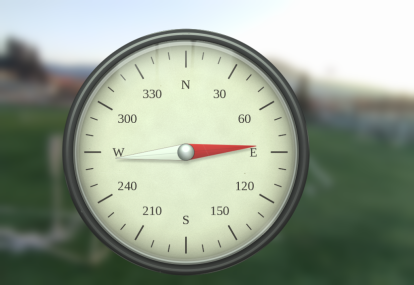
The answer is 85 °
